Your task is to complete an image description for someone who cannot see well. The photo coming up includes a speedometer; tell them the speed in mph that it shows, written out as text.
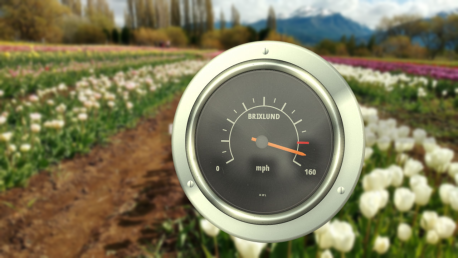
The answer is 150 mph
